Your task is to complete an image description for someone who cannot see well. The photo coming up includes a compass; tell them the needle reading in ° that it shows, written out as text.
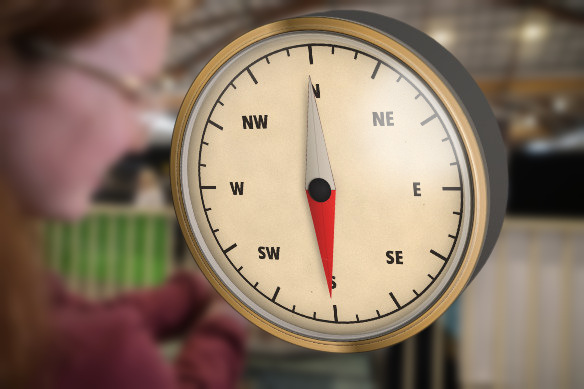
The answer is 180 °
